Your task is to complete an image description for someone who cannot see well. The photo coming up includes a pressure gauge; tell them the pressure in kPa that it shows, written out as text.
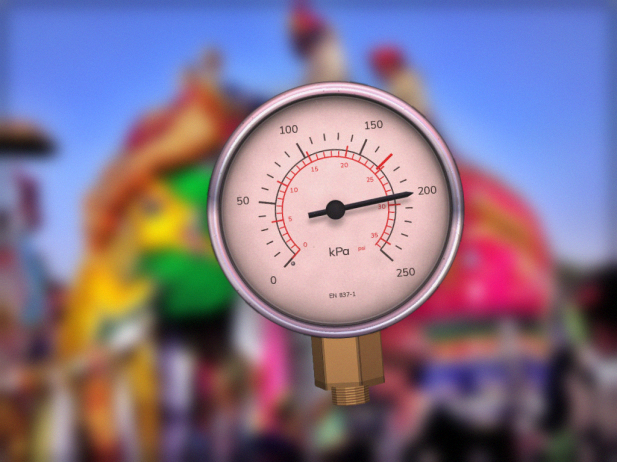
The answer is 200 kPa
